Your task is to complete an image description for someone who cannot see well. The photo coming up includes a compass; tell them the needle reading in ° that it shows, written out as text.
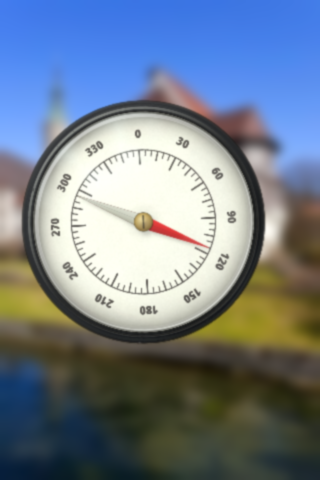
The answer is 115 °
